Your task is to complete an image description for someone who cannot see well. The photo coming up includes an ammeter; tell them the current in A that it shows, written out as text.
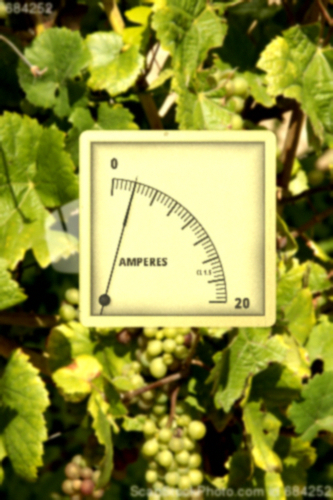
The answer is 2.5 A
